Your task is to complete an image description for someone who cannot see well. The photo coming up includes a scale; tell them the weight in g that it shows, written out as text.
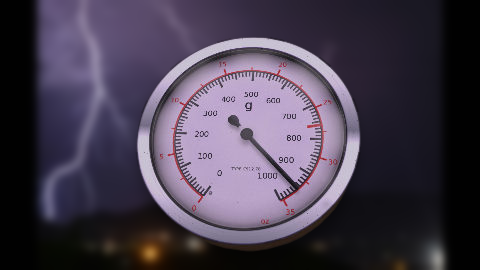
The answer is 950 g
